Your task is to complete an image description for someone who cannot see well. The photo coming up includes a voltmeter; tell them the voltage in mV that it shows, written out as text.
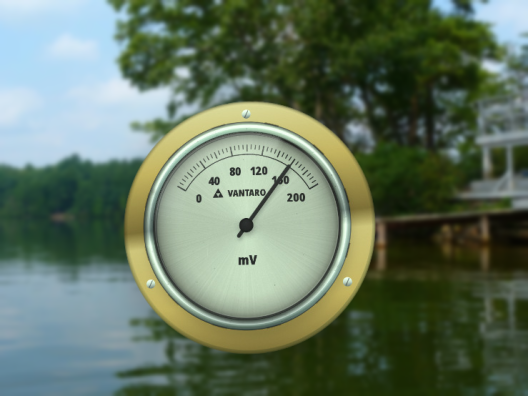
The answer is 160 mV
